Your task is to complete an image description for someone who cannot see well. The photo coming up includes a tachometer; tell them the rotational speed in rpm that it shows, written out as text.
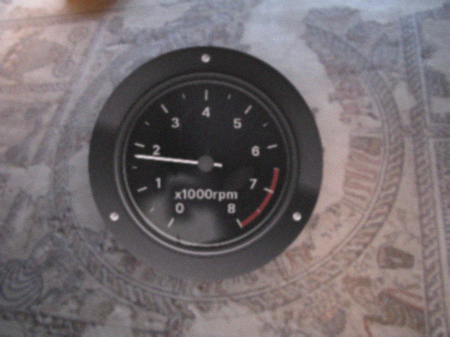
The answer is 1750 rpm
